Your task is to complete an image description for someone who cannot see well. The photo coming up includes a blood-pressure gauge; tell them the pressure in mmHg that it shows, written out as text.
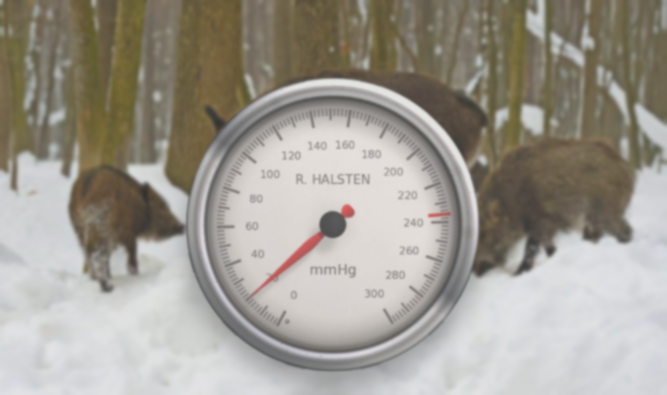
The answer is 20 mmHg
